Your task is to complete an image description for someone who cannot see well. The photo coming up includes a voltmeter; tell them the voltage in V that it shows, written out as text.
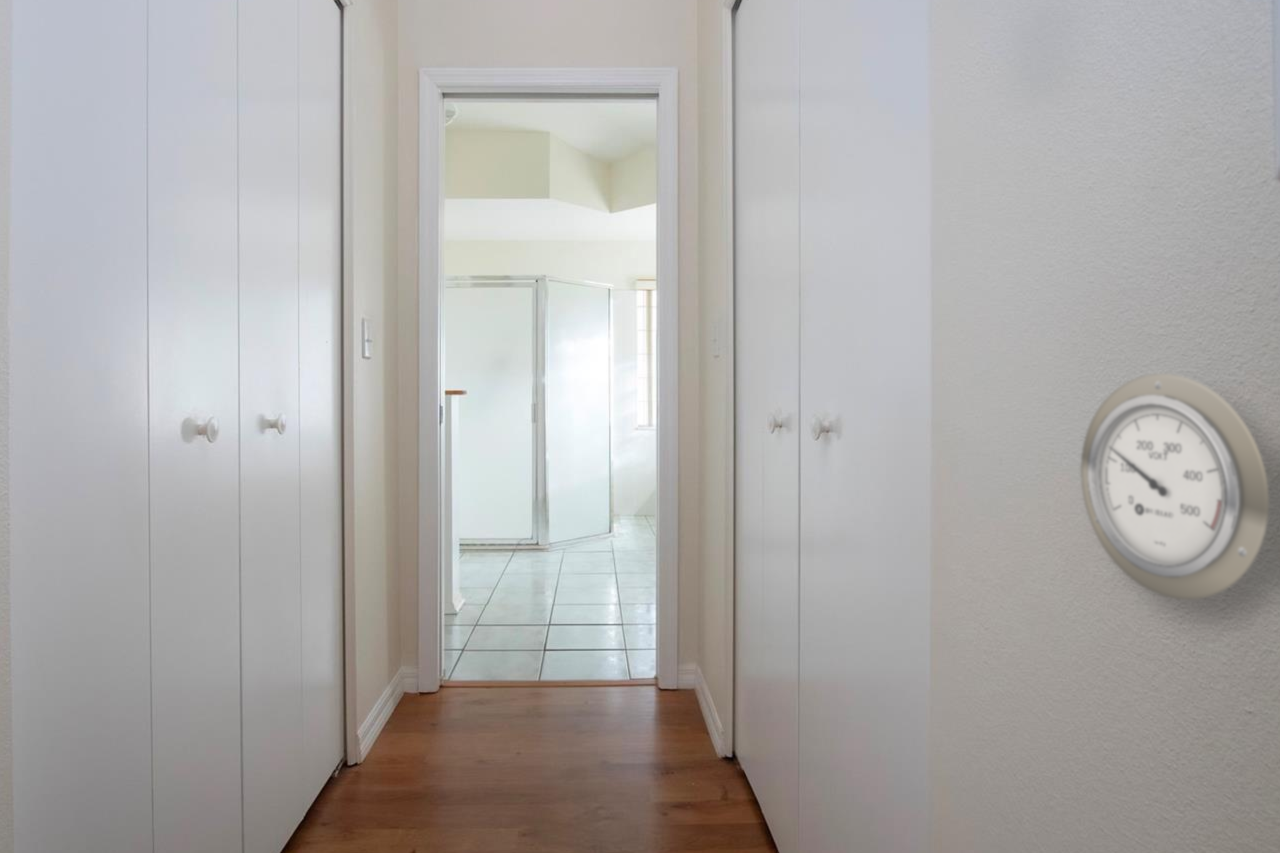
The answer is 125 V
